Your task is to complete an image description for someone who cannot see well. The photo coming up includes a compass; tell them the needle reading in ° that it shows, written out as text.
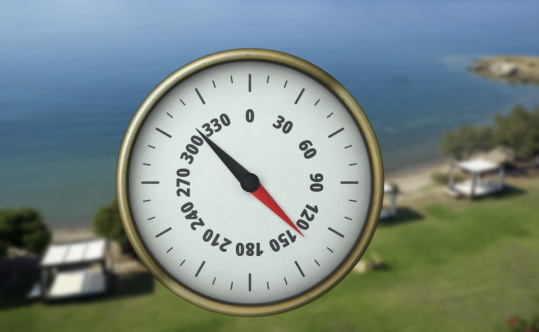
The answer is 135 °
